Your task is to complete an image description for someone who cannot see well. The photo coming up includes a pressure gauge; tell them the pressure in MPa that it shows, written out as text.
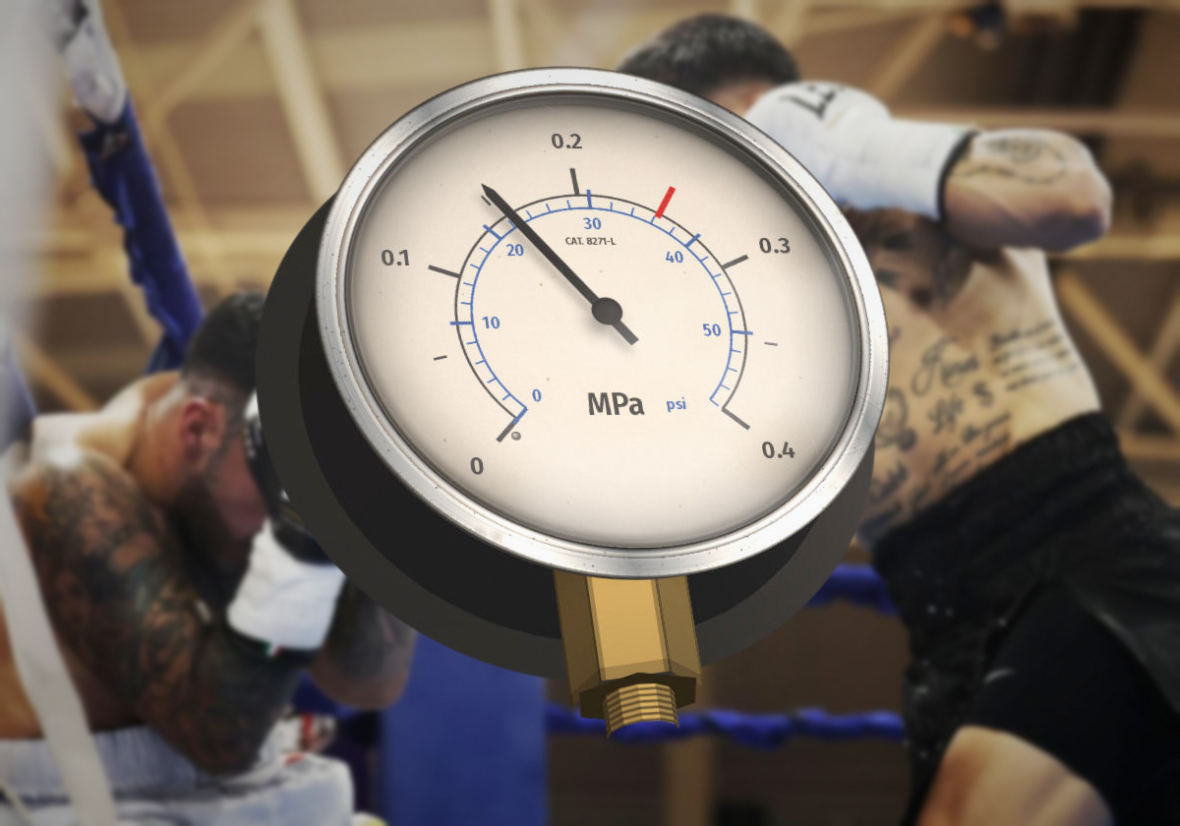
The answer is 0.15 MPa
